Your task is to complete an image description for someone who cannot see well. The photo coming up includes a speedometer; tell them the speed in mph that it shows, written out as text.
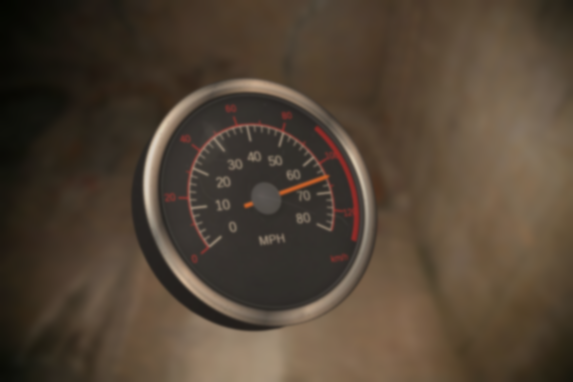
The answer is 66 mph
